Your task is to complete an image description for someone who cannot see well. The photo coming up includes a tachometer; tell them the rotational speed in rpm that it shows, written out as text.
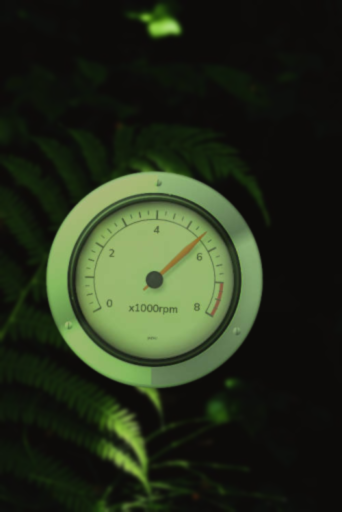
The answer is 5500 rpm
